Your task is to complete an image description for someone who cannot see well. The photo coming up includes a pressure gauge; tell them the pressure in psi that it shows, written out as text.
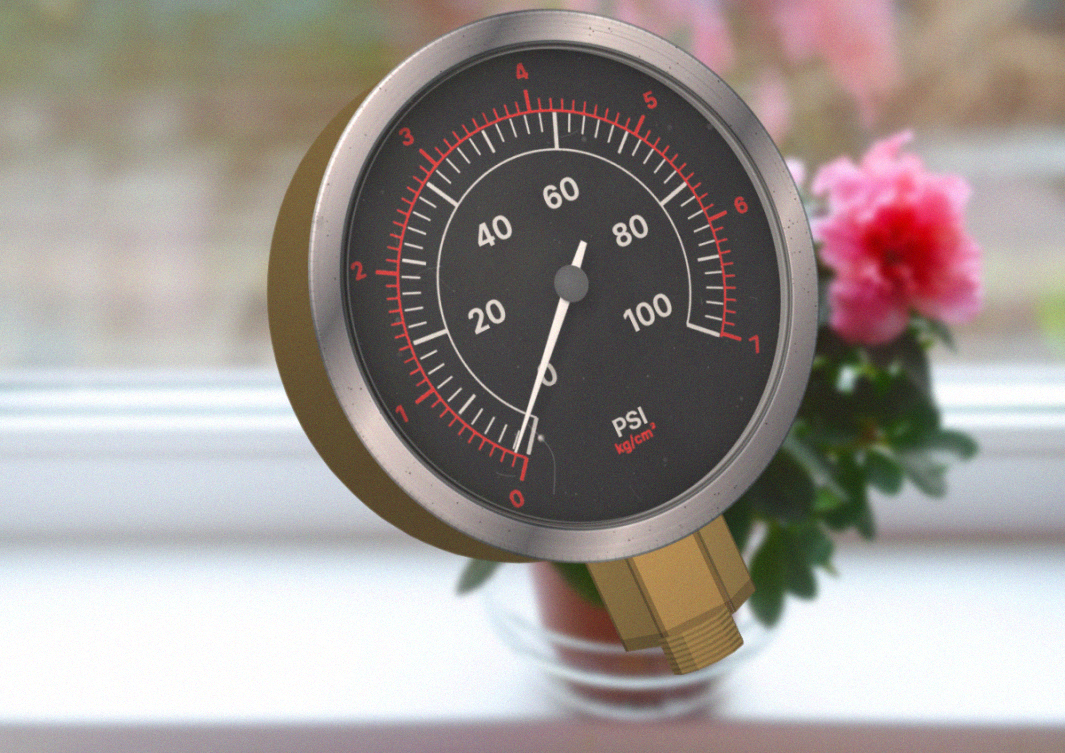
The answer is 2 psi
